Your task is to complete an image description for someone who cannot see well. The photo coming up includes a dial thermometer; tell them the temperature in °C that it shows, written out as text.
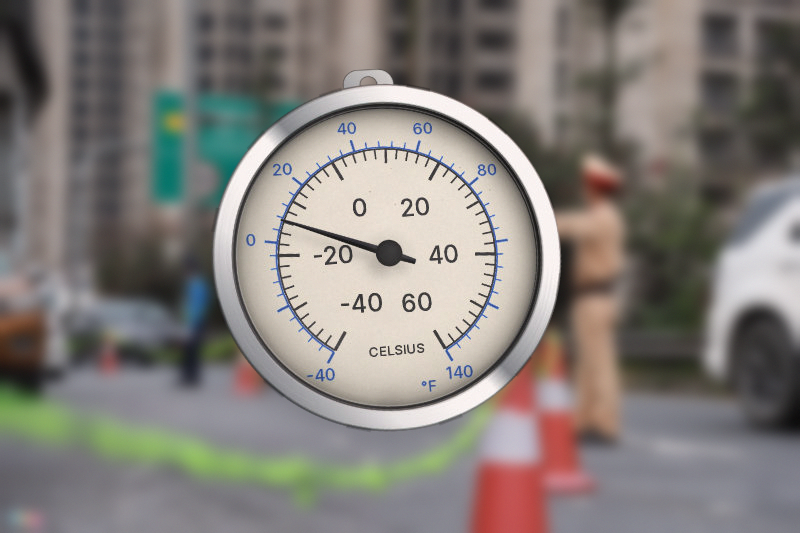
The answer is -14 °C
